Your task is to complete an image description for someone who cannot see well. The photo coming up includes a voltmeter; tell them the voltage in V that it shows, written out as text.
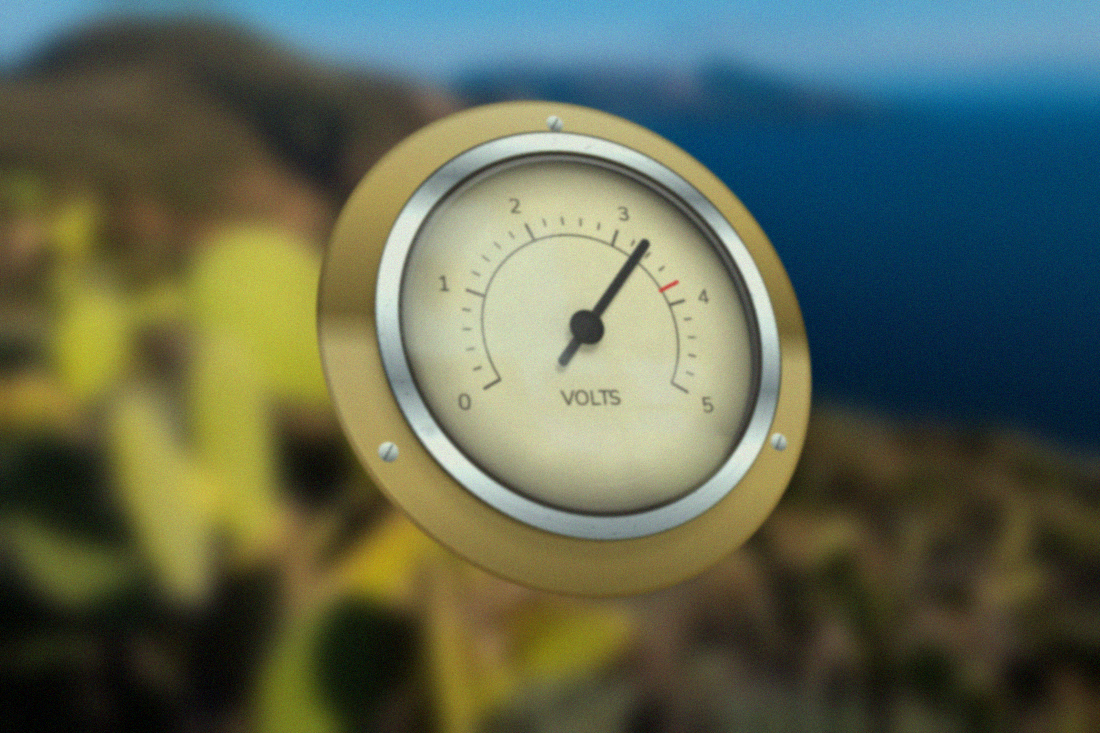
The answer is 3.3 V
